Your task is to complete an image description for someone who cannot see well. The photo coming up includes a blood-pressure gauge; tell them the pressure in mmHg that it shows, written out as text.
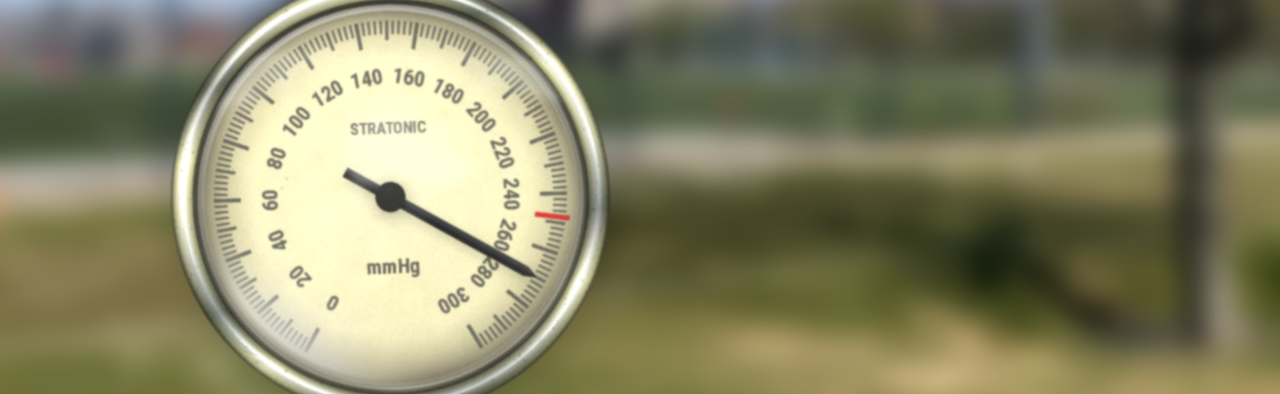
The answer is 270 mmHg
